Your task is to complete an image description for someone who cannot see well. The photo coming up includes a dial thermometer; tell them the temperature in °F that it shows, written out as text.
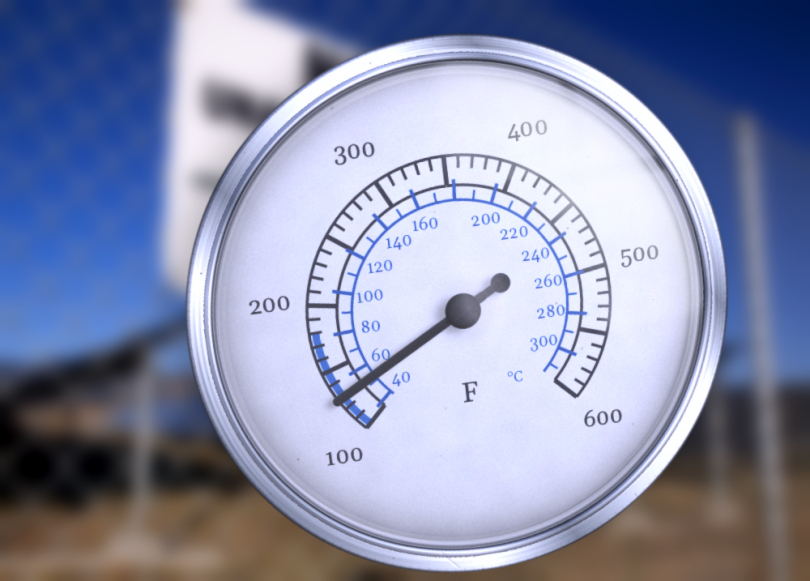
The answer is 130 °F
